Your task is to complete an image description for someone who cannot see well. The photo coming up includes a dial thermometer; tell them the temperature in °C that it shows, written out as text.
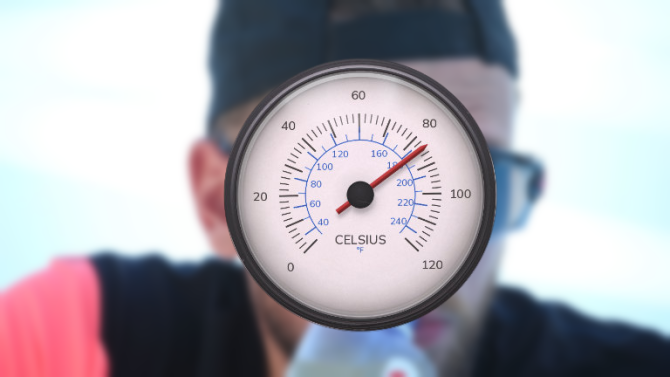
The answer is 84 °C
